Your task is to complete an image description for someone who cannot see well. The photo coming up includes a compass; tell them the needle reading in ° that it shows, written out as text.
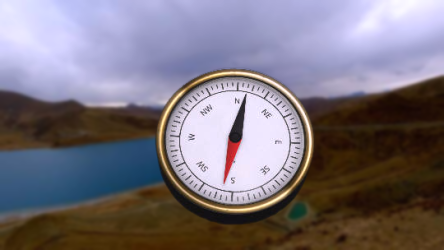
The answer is 190 °
